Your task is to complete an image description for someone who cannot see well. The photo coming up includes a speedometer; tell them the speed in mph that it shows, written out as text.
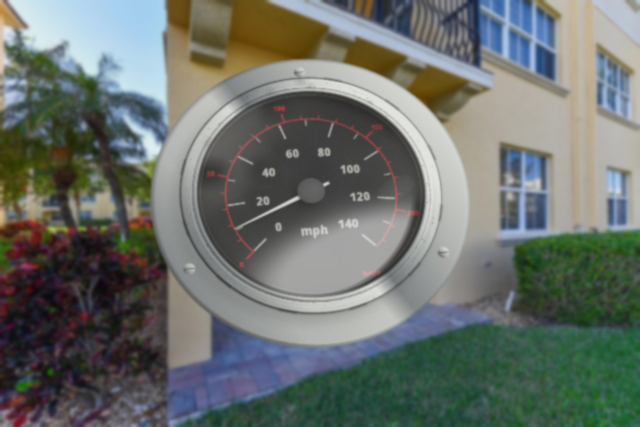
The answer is 10 mph
